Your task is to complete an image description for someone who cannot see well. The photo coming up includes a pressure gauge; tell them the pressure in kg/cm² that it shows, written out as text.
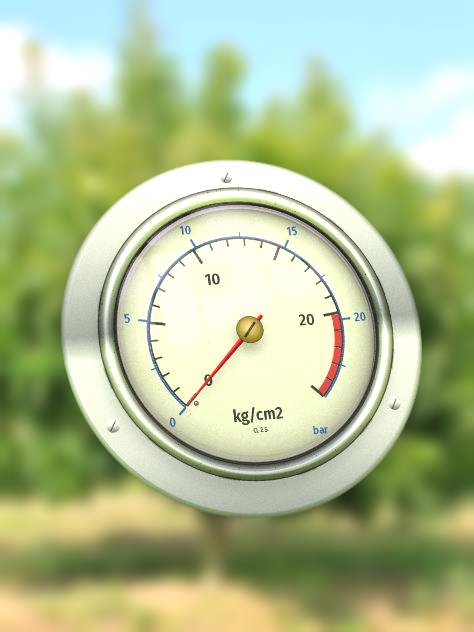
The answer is 0 kg/cm²
